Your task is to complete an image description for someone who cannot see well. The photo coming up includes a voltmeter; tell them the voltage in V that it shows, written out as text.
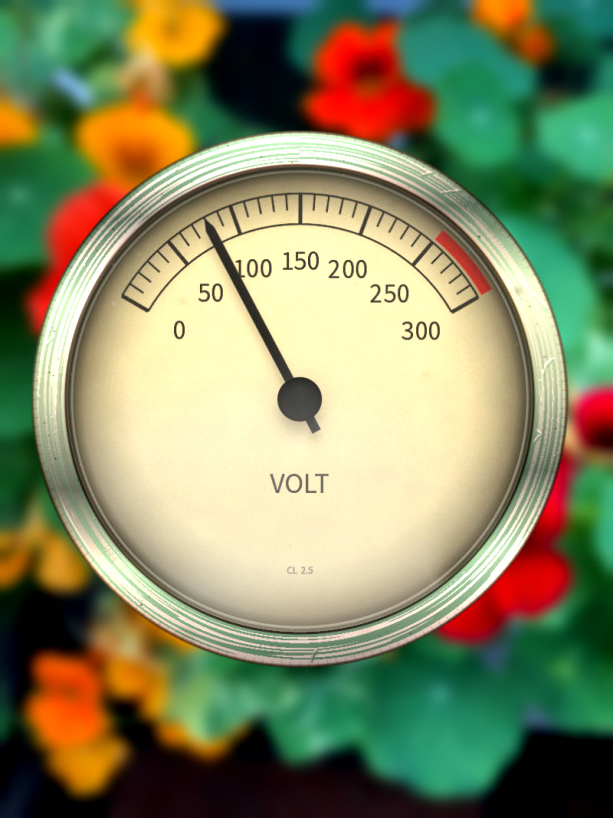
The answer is 80 V
